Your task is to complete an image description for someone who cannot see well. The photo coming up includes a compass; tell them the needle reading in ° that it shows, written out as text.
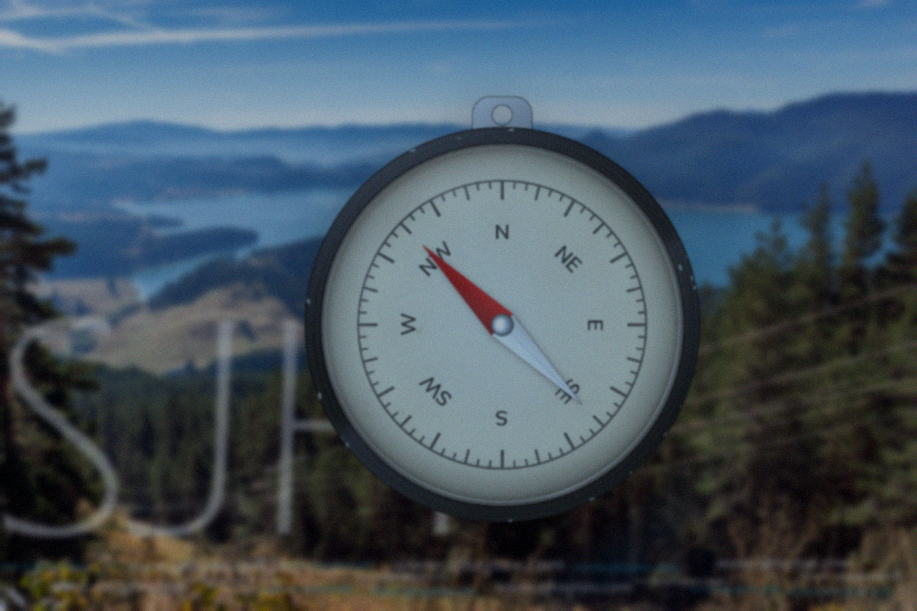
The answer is 315 °
